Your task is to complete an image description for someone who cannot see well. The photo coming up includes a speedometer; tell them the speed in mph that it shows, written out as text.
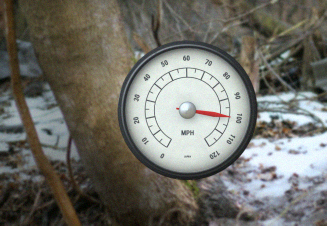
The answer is 100 mph
